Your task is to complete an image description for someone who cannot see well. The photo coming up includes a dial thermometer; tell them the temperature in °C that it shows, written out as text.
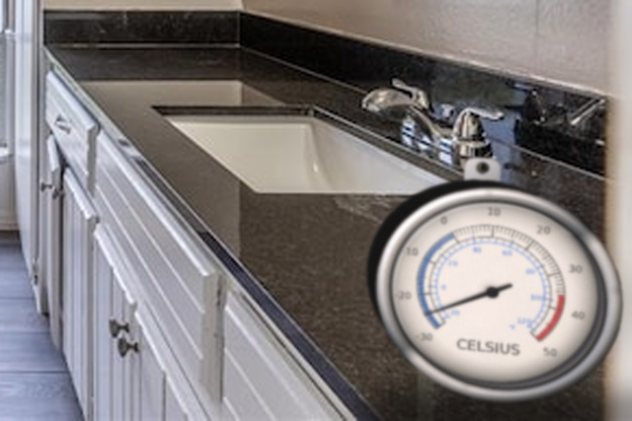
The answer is -25 °C
